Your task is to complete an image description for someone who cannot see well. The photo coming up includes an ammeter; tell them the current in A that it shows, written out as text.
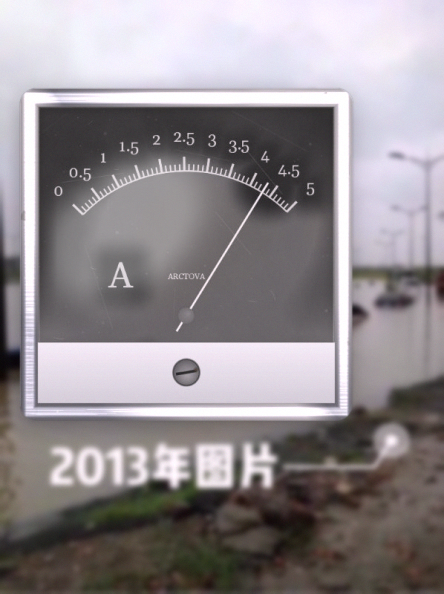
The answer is 4.3 A
